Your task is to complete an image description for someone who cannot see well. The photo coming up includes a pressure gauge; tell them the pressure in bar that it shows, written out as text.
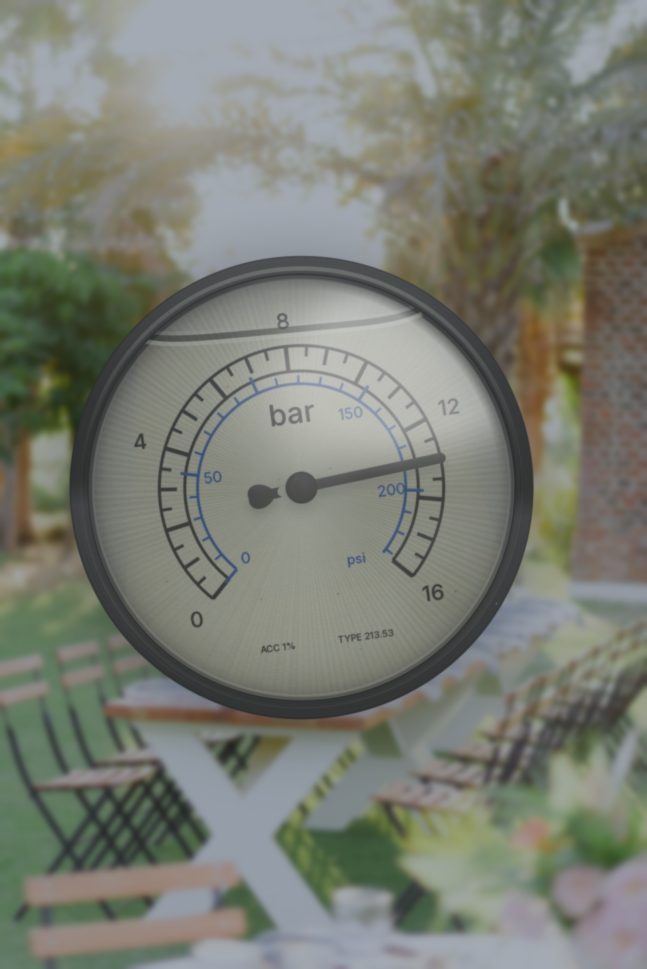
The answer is 13 bar
